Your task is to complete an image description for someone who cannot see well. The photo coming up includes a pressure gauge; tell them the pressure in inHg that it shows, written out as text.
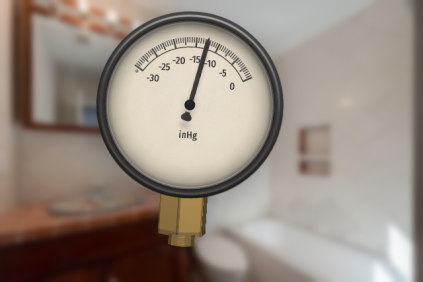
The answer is -12.5 inHg
